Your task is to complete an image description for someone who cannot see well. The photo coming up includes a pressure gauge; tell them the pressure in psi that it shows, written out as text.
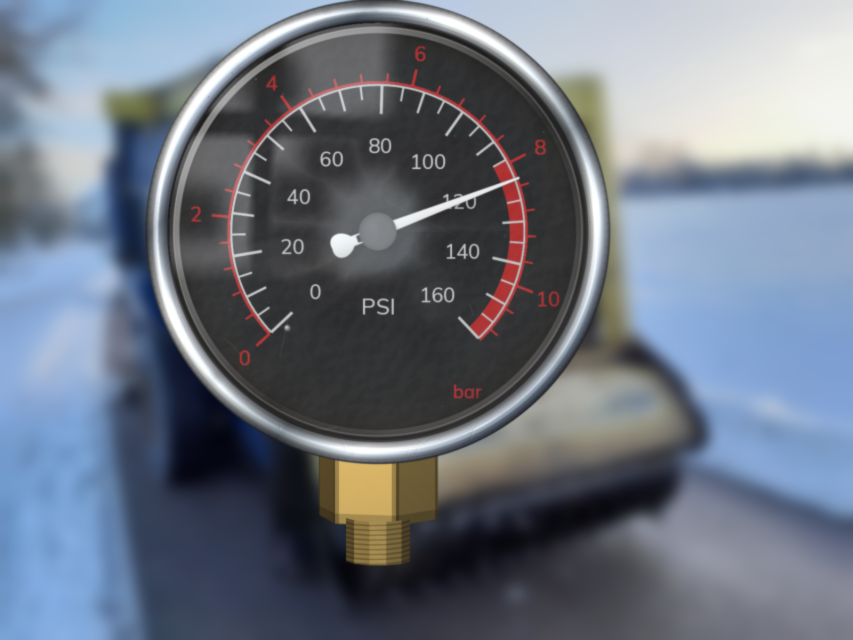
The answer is 120 psi
